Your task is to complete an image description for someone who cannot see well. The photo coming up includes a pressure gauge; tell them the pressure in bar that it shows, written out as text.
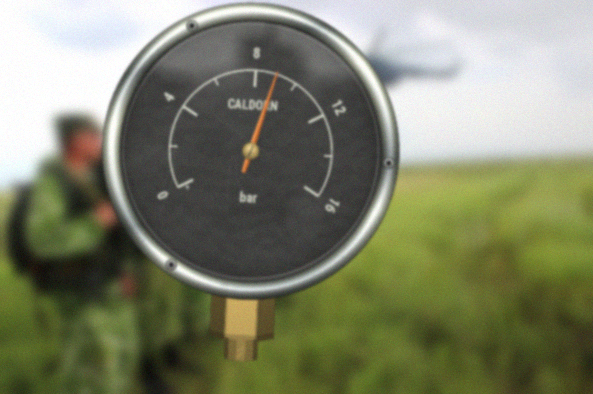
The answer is 9 bar
